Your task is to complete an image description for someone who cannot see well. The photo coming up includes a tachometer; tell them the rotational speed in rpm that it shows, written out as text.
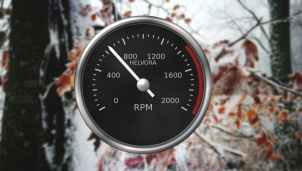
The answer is 650 rpm
